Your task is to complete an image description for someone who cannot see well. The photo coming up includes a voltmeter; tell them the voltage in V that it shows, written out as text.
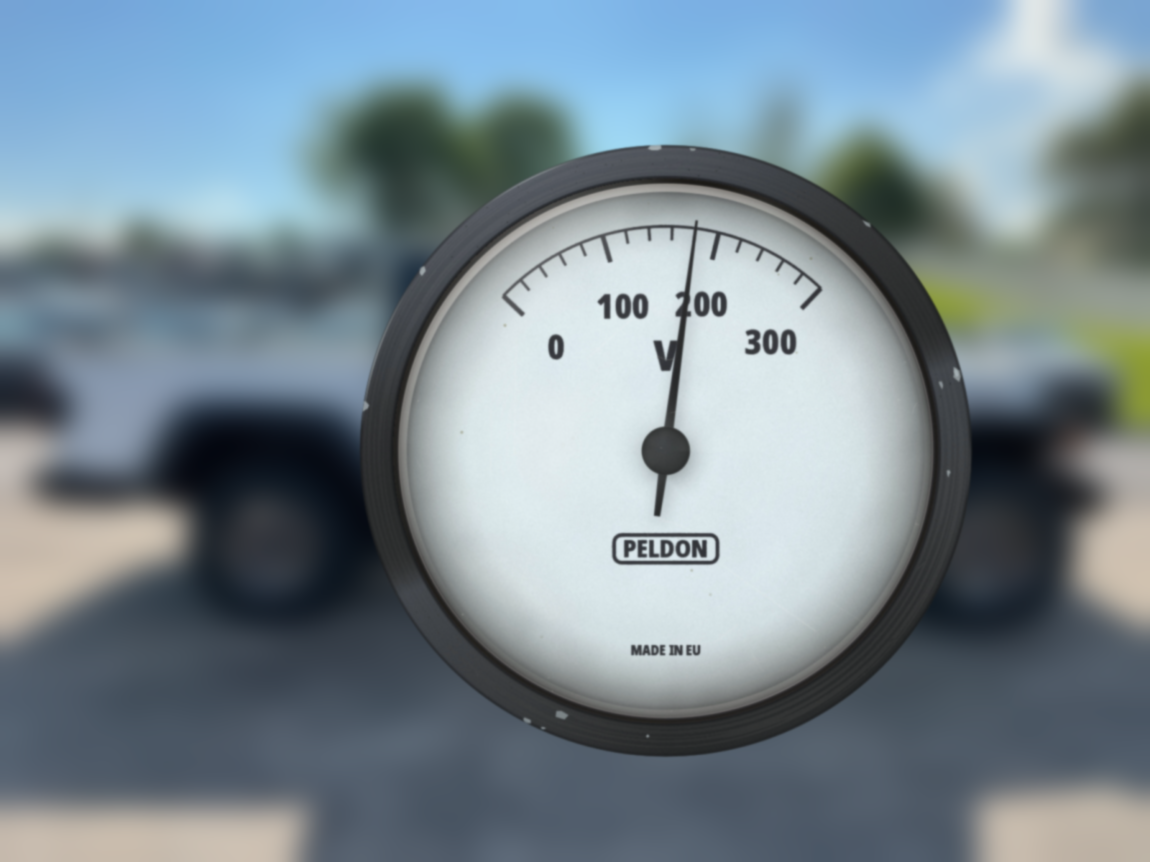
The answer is 180 V
